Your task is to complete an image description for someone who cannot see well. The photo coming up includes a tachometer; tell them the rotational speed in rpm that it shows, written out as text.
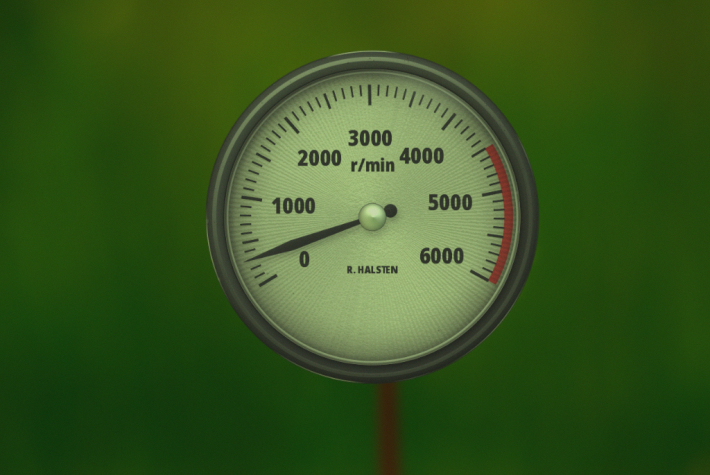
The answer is 300 rpm
